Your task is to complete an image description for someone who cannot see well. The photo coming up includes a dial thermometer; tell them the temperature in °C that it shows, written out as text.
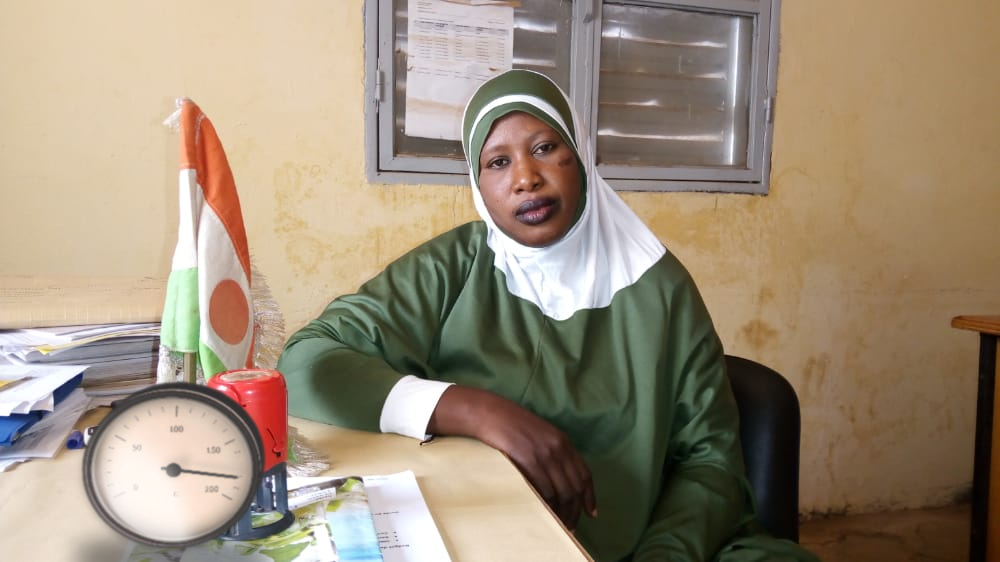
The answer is 180 °C
